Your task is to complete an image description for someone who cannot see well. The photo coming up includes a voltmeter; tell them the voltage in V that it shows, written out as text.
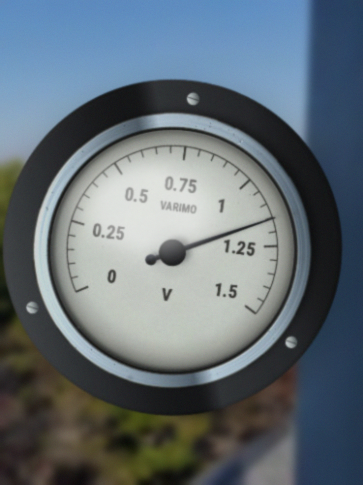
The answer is 1.15 V
